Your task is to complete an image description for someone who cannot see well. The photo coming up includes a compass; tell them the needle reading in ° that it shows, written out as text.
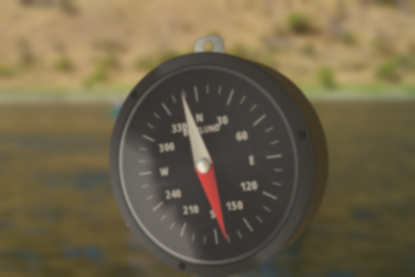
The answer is 170 °
